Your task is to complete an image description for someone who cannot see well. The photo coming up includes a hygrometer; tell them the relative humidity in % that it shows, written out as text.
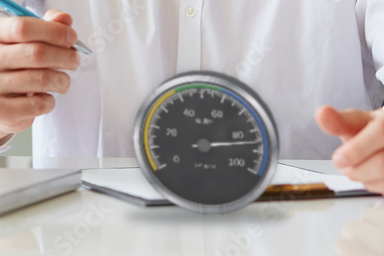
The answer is 85 %
